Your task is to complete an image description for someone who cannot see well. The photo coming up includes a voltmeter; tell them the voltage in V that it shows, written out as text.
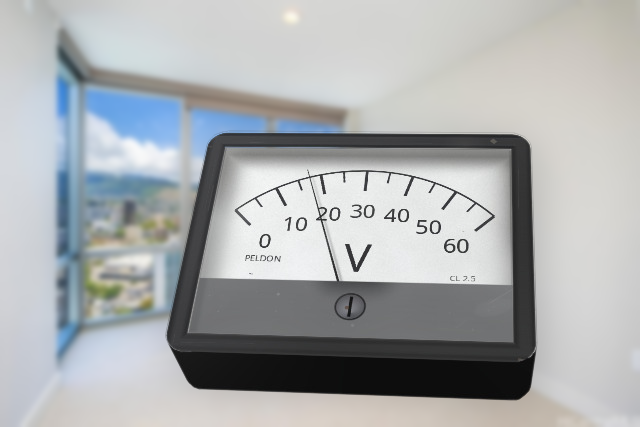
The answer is 17.5 V
